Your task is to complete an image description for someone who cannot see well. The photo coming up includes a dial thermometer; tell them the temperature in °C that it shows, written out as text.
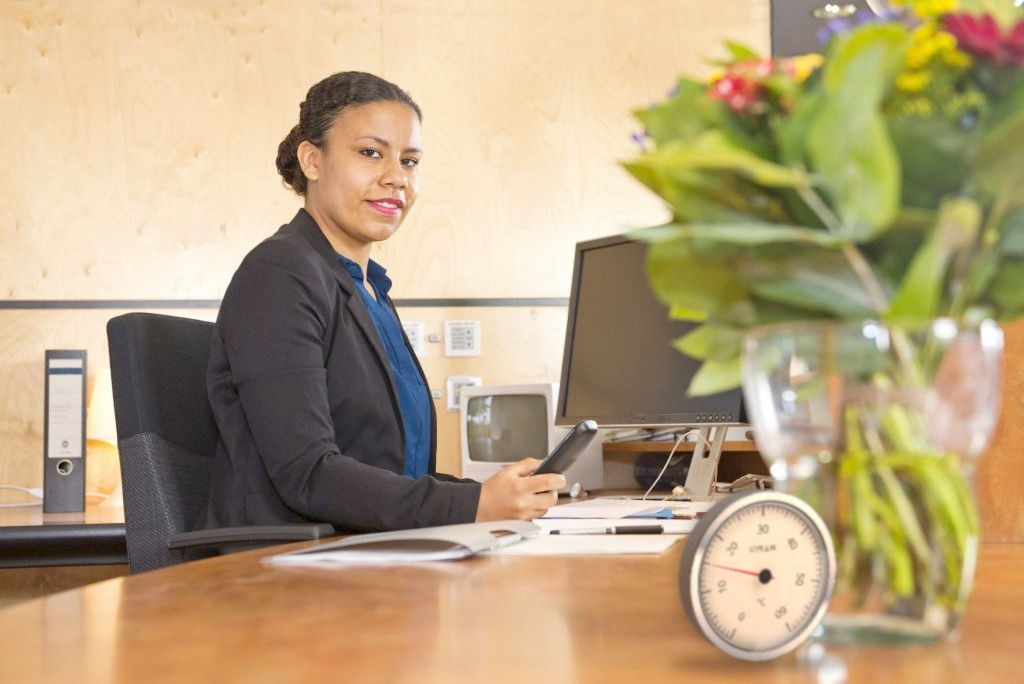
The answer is 15 °C
